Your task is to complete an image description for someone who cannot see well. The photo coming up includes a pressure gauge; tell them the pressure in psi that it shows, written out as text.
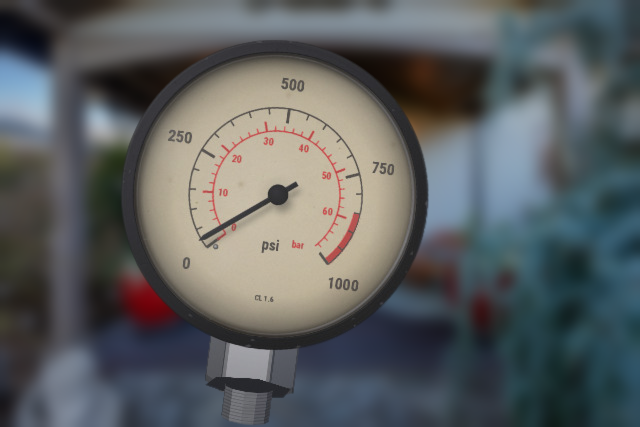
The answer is 25 psi
